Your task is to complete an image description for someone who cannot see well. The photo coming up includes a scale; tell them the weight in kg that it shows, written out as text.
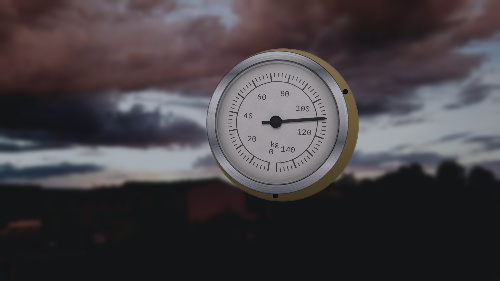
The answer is 110 kg
